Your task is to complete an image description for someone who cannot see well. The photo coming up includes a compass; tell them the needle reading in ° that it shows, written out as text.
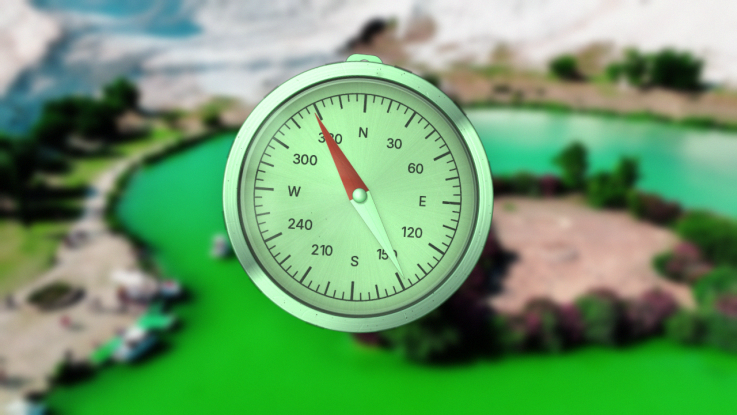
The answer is 327.5 °
